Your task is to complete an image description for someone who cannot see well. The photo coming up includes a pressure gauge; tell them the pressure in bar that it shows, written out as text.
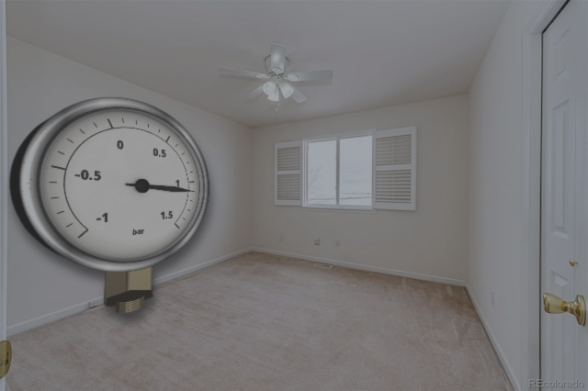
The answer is 1.1 bar
